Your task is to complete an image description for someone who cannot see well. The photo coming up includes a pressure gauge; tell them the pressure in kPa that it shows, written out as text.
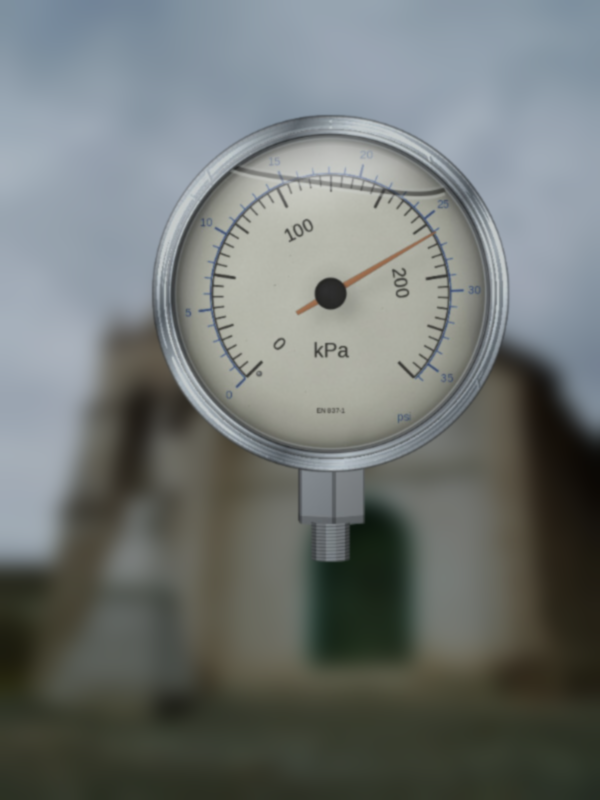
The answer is 180 kPa
